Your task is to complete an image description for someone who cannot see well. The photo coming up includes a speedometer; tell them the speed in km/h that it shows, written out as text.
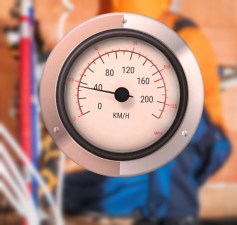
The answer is 35 km/h
